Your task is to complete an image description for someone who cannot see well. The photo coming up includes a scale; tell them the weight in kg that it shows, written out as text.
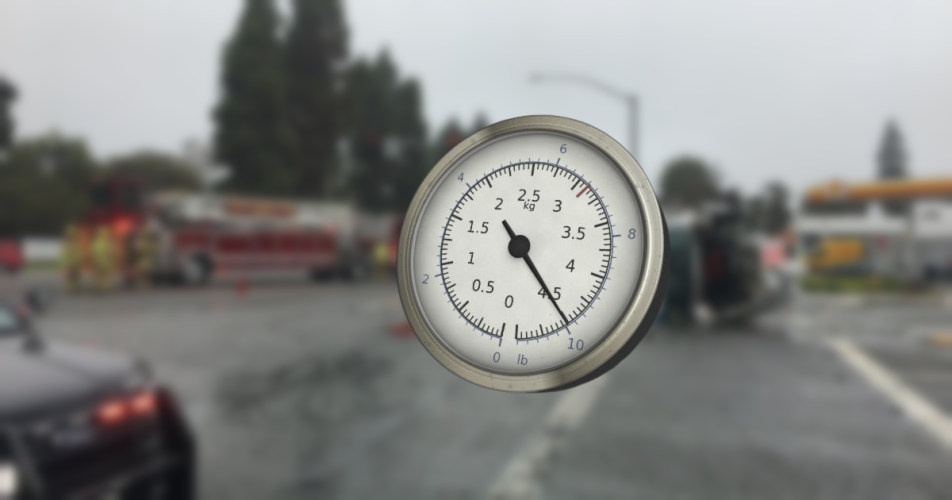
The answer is 4.5 kg
